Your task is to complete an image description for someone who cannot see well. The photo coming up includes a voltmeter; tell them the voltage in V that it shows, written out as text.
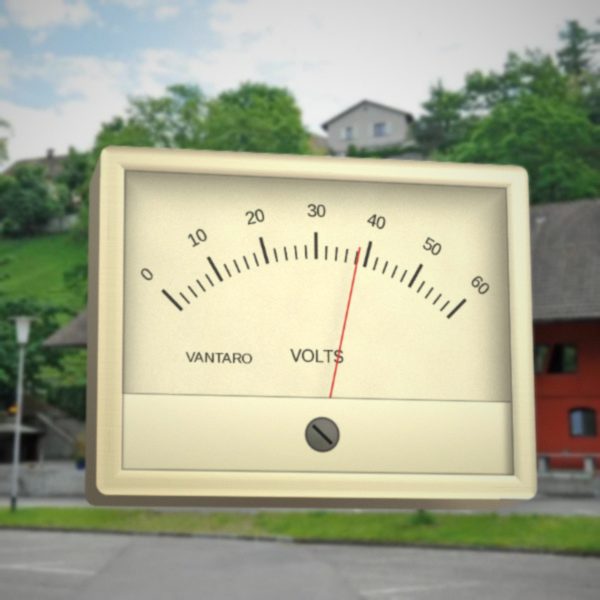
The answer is 38 V
